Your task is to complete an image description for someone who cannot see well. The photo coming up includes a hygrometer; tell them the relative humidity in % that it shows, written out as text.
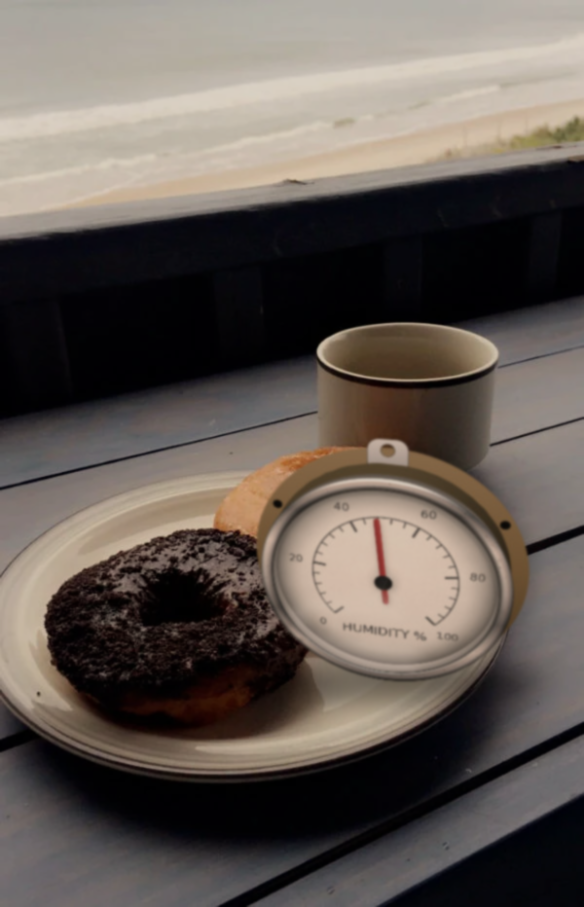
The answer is 48 %
